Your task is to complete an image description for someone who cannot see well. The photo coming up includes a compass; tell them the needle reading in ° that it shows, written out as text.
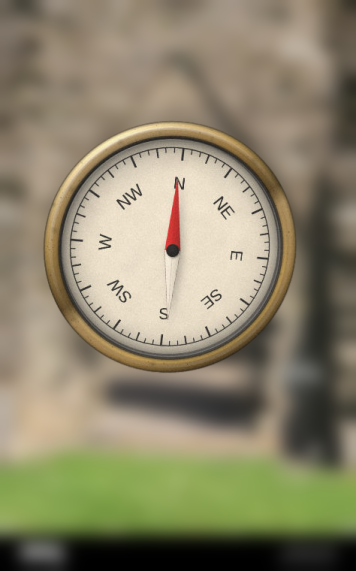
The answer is 357.5 °
